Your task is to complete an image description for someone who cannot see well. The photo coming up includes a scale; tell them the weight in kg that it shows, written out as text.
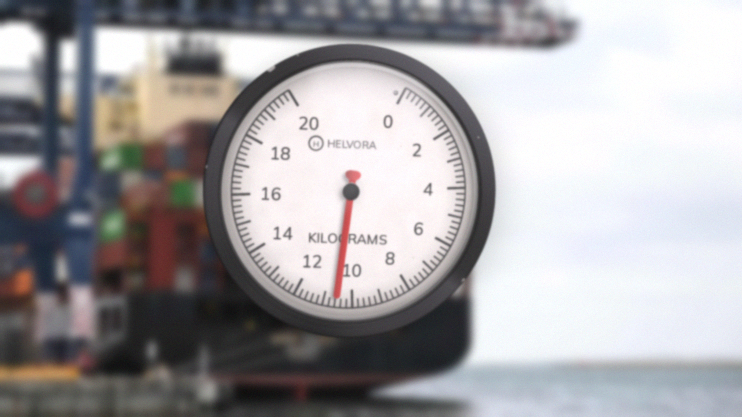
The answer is 10.6 kg
